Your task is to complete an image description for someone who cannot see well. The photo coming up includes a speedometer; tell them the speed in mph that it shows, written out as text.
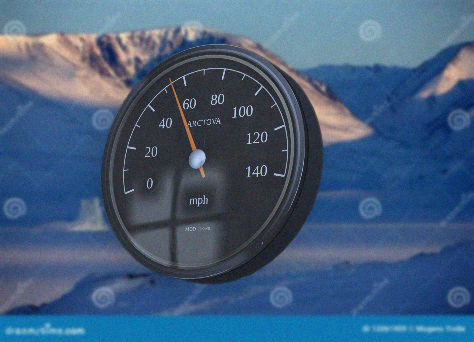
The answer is 55 mph
